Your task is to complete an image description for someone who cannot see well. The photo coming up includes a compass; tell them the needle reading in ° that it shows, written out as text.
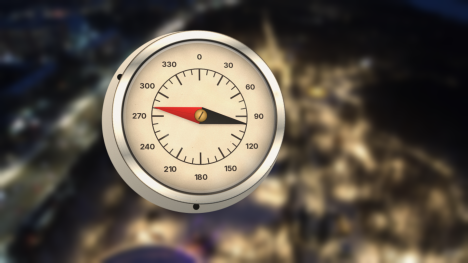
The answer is 280 °
